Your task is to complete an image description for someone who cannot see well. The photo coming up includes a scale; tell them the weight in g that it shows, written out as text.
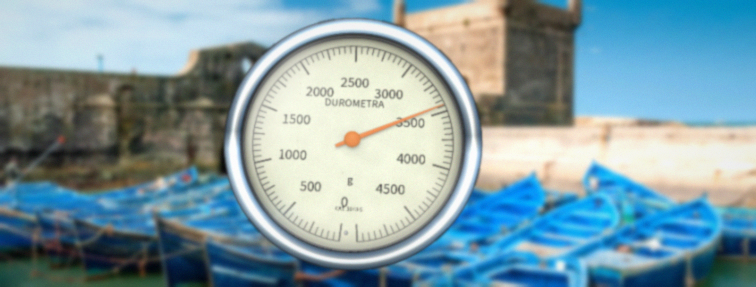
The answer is 3450 g
